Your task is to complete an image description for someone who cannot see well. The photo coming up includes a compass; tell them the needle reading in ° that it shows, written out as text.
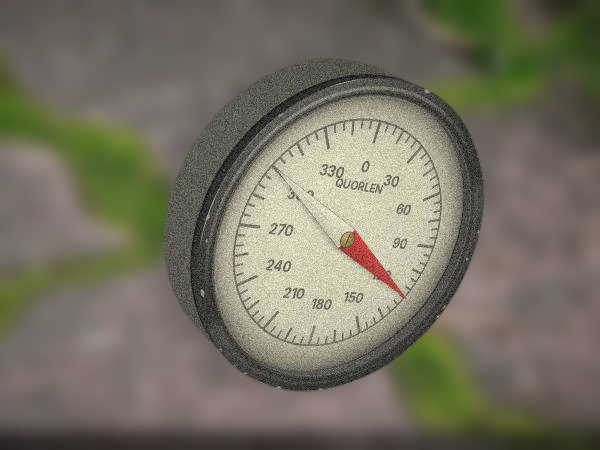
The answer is 120 °
